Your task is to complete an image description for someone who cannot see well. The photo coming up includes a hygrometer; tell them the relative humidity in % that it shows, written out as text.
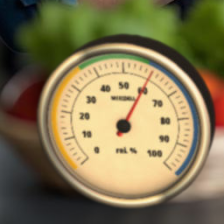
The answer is 60 %
